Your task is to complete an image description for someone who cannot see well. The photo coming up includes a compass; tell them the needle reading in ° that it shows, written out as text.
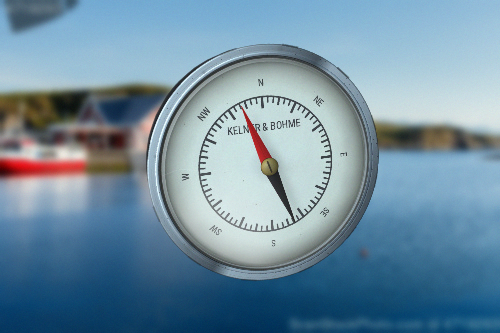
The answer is 340 °
